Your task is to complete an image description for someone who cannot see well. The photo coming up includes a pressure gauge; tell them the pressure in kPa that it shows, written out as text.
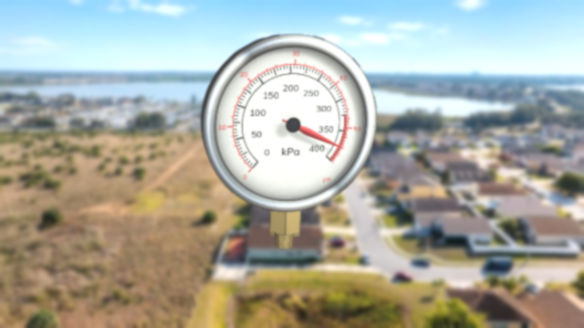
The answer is 375 kPa
